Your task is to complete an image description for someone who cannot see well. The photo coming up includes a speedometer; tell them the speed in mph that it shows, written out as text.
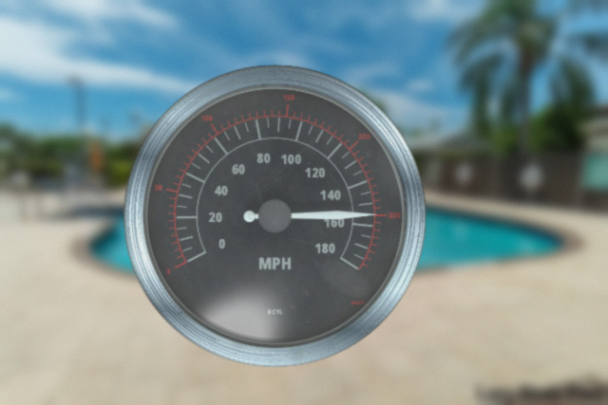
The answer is 155 mph
